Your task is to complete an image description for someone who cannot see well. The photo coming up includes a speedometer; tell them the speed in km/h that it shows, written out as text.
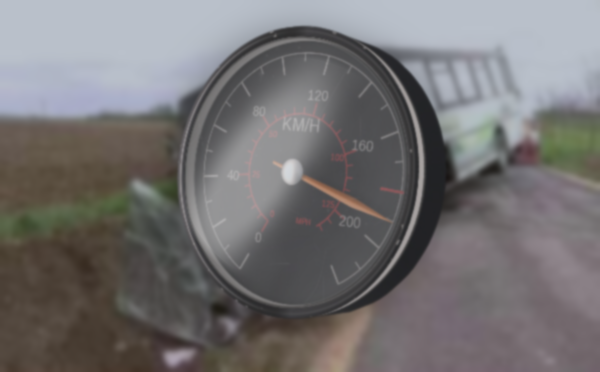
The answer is 190 km/h
